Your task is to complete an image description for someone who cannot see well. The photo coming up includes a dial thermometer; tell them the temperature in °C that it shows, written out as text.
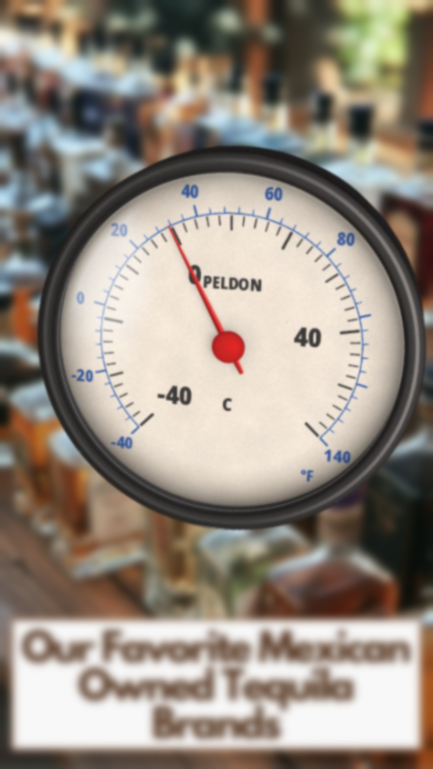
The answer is 0 °C
